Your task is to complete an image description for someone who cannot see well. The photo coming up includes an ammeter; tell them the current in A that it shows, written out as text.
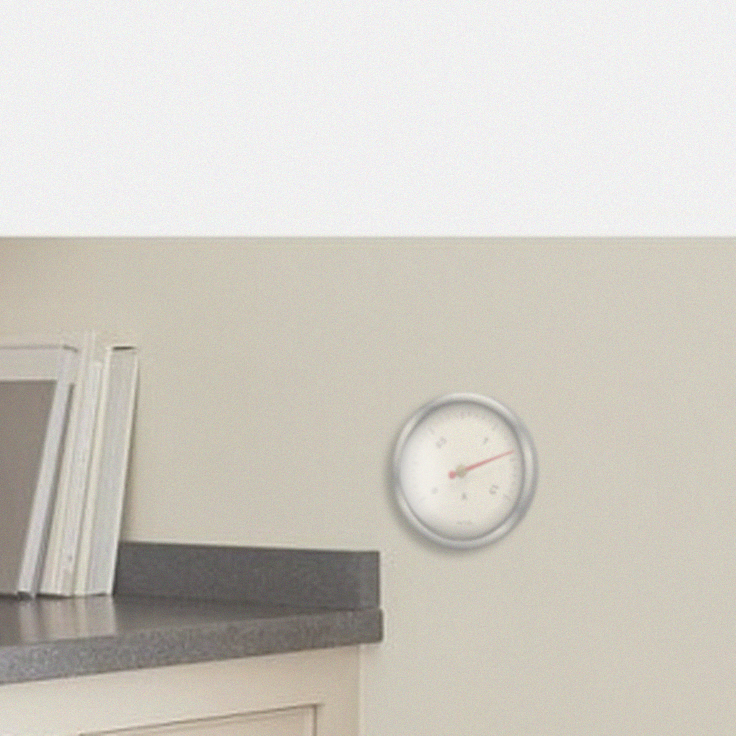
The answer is 1.2 A
